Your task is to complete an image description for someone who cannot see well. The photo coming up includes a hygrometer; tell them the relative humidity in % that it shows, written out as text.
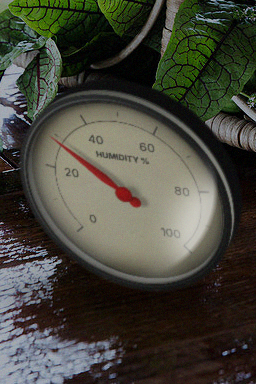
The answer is 30 %
